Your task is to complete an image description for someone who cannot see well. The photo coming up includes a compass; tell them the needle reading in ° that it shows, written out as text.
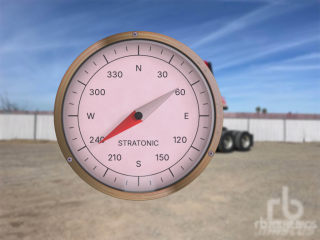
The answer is 235 °
